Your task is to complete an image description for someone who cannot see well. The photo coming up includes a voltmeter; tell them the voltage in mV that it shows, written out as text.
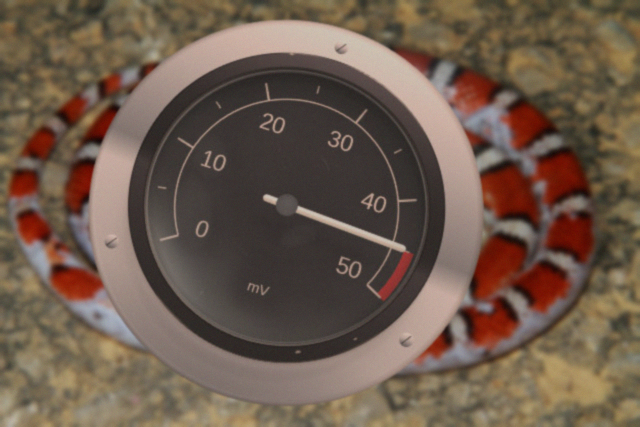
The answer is 45 mV
